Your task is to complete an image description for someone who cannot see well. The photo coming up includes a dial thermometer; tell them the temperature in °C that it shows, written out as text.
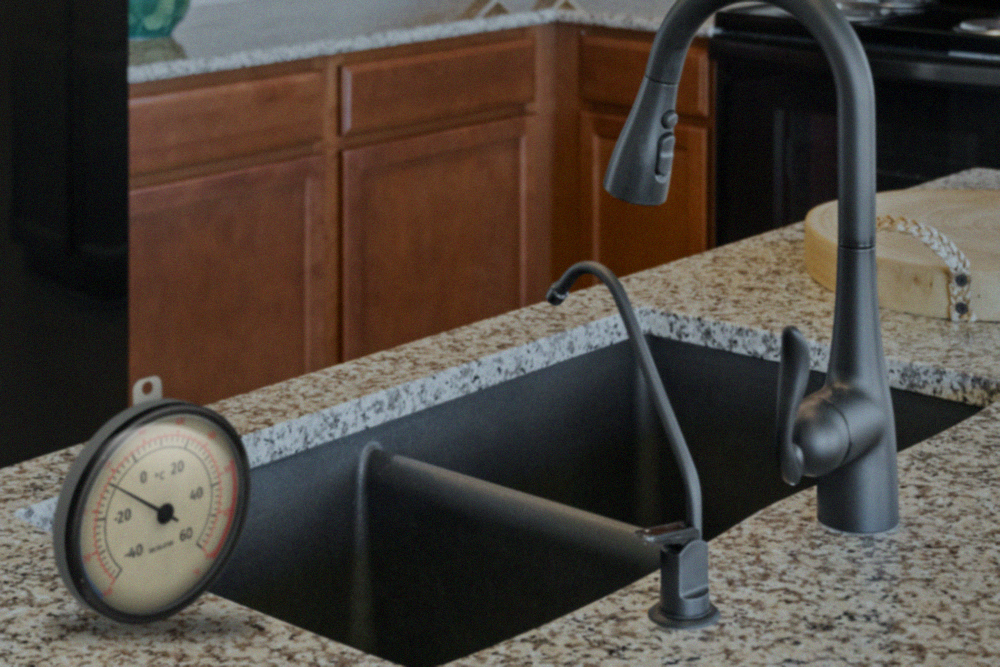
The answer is -10 °C
